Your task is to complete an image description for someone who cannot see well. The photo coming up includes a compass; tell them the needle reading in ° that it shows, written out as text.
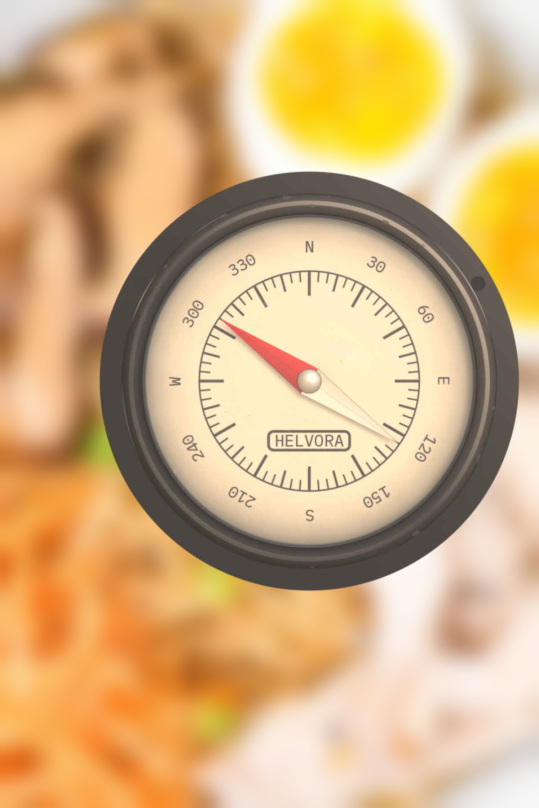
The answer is 305 °
